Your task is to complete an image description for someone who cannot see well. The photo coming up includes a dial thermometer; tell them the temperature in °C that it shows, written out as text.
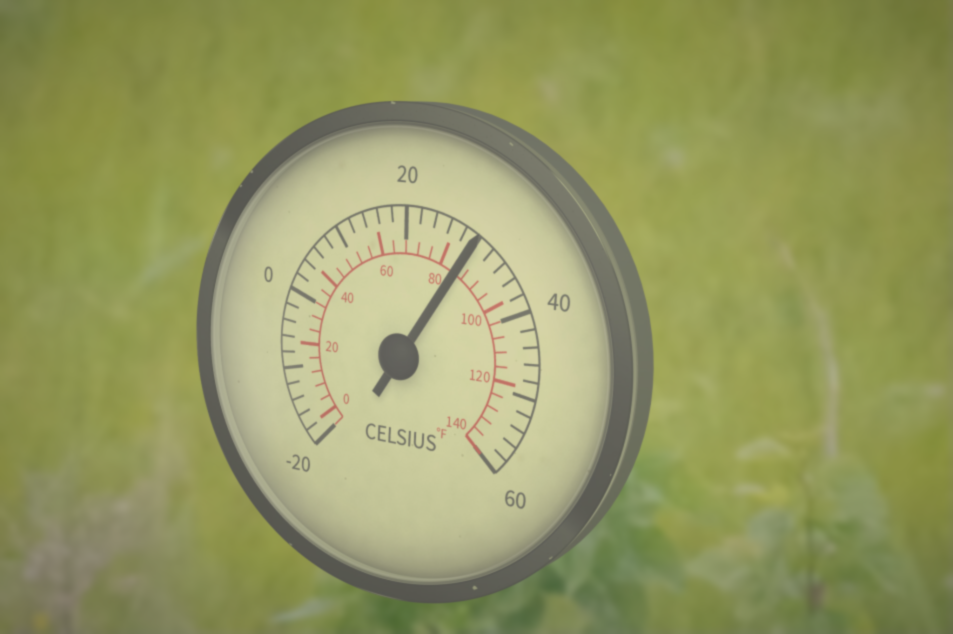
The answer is 30 °C
